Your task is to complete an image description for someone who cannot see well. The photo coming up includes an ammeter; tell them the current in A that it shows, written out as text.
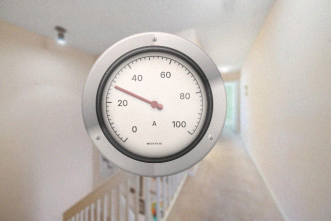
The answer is 28 A
